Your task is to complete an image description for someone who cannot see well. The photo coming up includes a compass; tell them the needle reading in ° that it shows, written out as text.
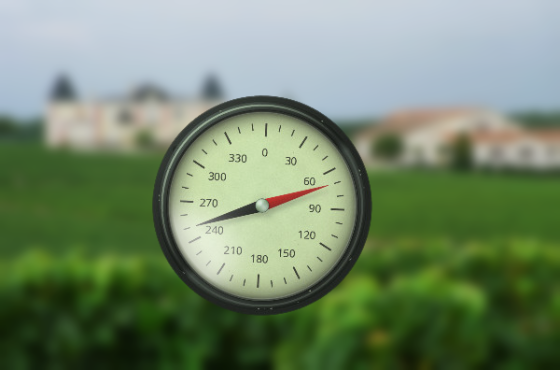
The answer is 70 °
